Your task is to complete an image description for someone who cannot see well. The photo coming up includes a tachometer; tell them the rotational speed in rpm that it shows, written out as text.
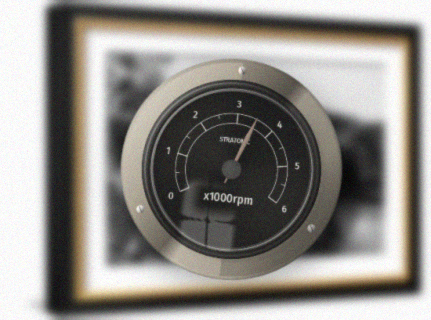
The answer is 3500 rpm
